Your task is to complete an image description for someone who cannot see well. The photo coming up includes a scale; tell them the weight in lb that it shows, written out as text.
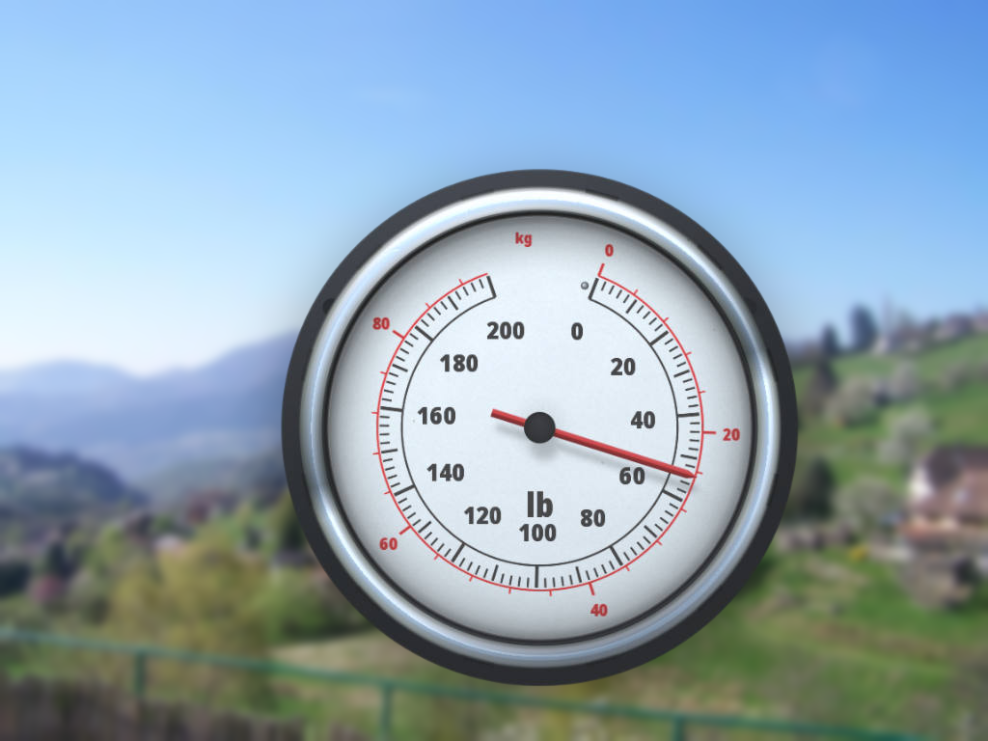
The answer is 54 lb
